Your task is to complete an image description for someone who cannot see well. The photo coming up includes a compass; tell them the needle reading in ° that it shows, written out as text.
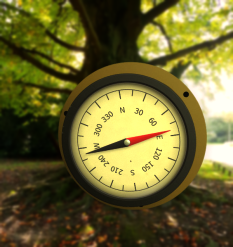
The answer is 82.5 °
